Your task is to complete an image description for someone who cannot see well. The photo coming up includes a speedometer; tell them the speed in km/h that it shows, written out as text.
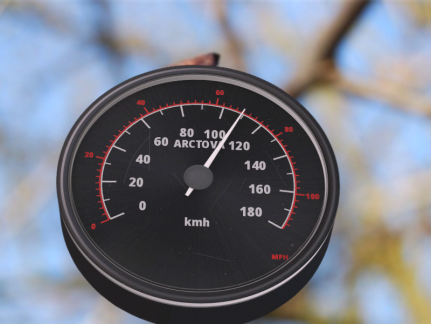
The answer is 110 km/h
